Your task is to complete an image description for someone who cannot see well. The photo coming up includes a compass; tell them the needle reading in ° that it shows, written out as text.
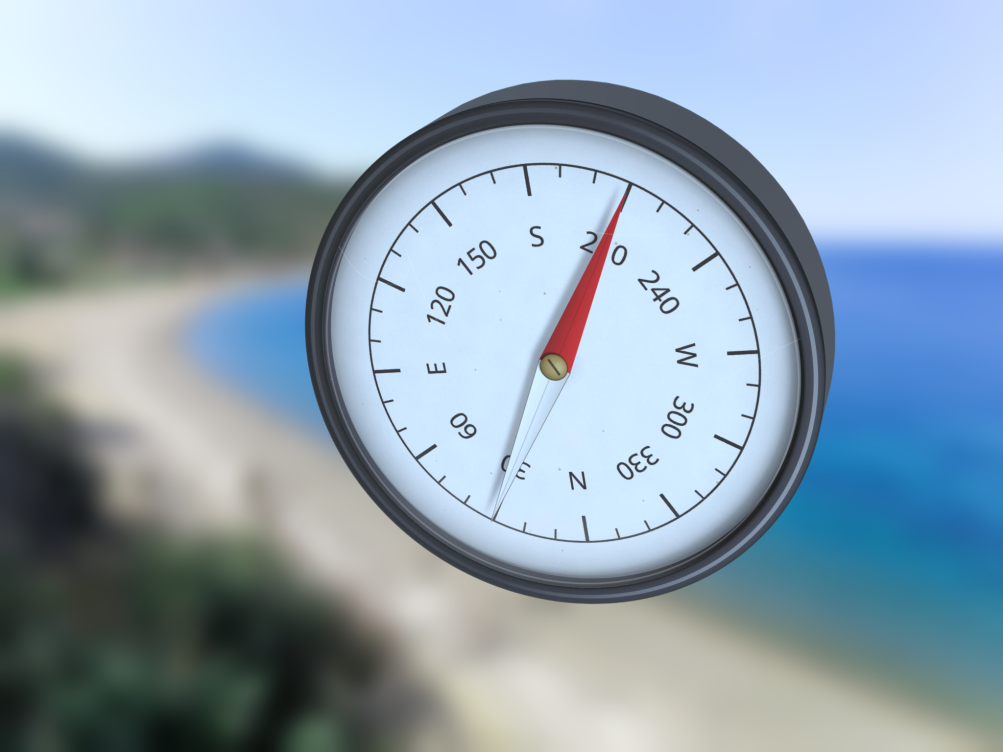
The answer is 210 °
